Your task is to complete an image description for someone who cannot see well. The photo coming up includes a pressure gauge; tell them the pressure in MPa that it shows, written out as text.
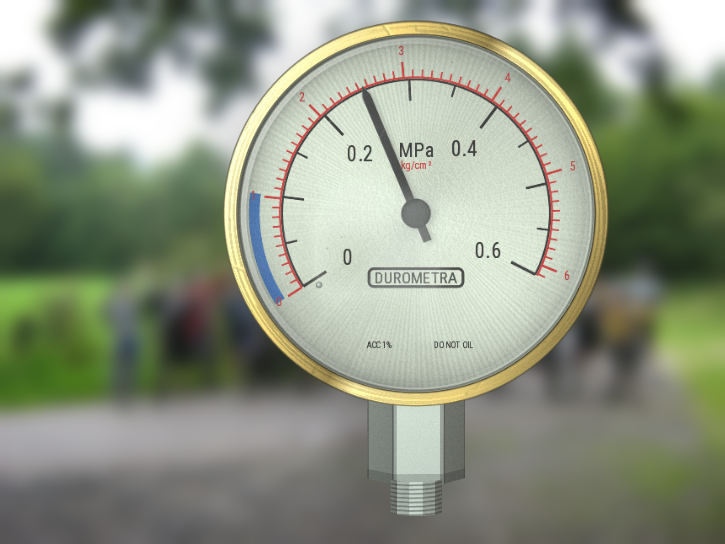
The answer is 0.25 MPa
